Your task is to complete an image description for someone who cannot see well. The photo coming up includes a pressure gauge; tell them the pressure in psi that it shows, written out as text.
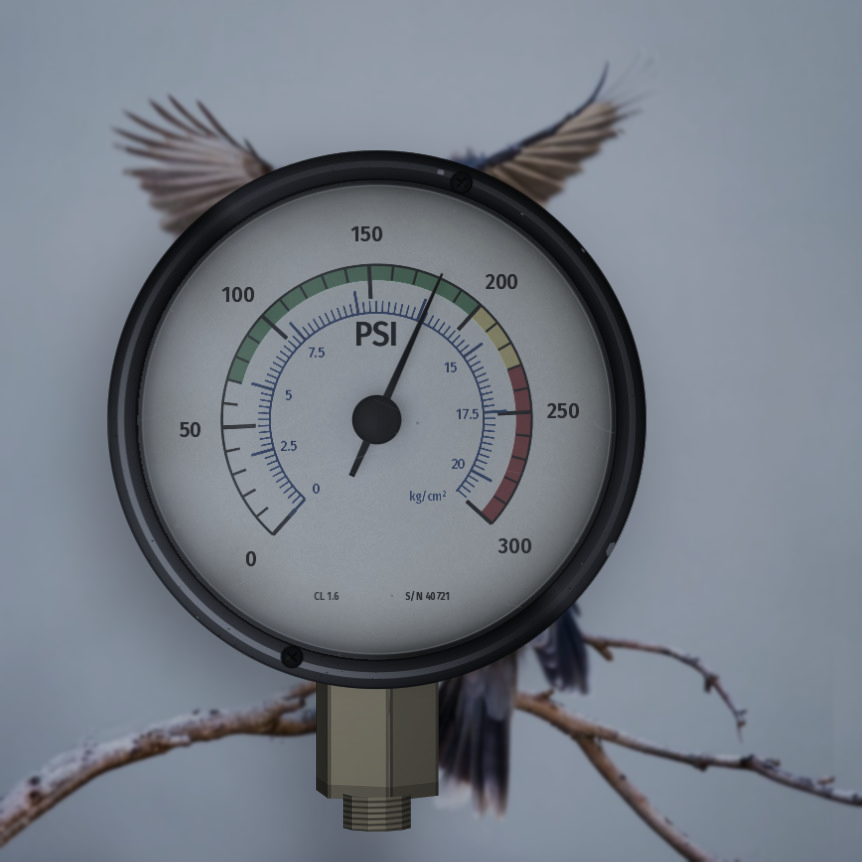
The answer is 180 psi
